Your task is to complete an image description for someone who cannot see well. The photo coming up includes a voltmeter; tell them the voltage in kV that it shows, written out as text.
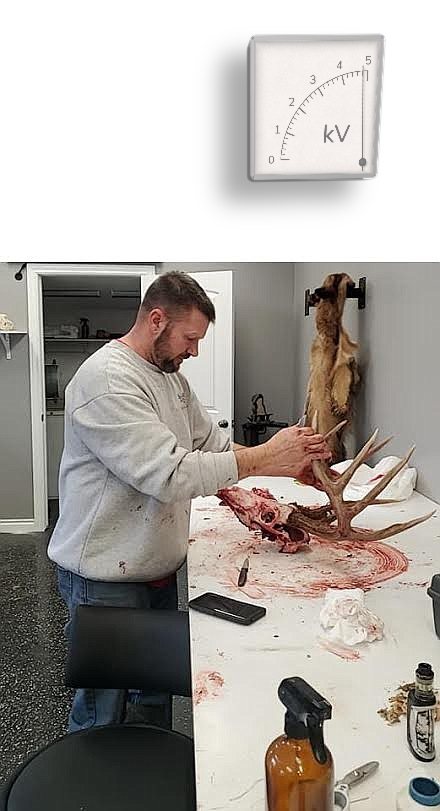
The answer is 4.8 kV
